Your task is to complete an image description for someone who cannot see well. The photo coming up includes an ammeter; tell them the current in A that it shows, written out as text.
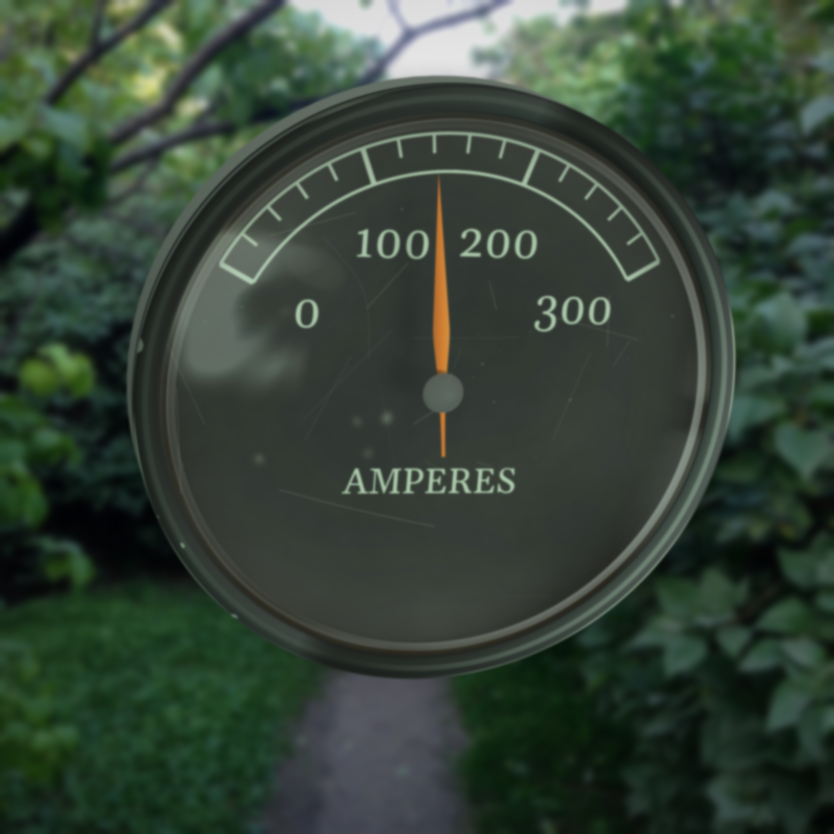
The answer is 140 A
